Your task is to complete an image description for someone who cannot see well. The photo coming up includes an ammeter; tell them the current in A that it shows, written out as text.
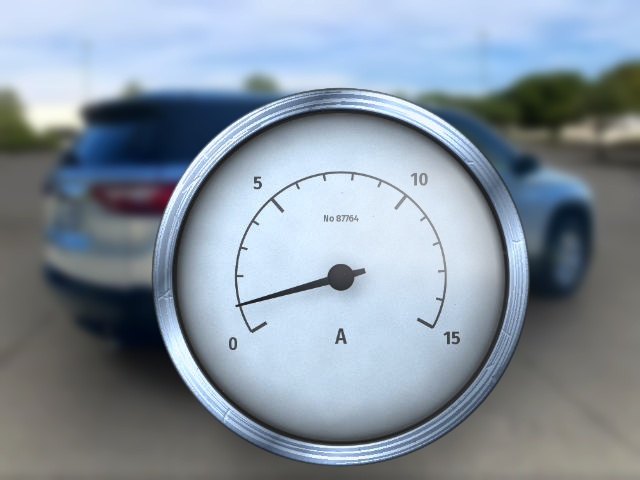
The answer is 1 A
